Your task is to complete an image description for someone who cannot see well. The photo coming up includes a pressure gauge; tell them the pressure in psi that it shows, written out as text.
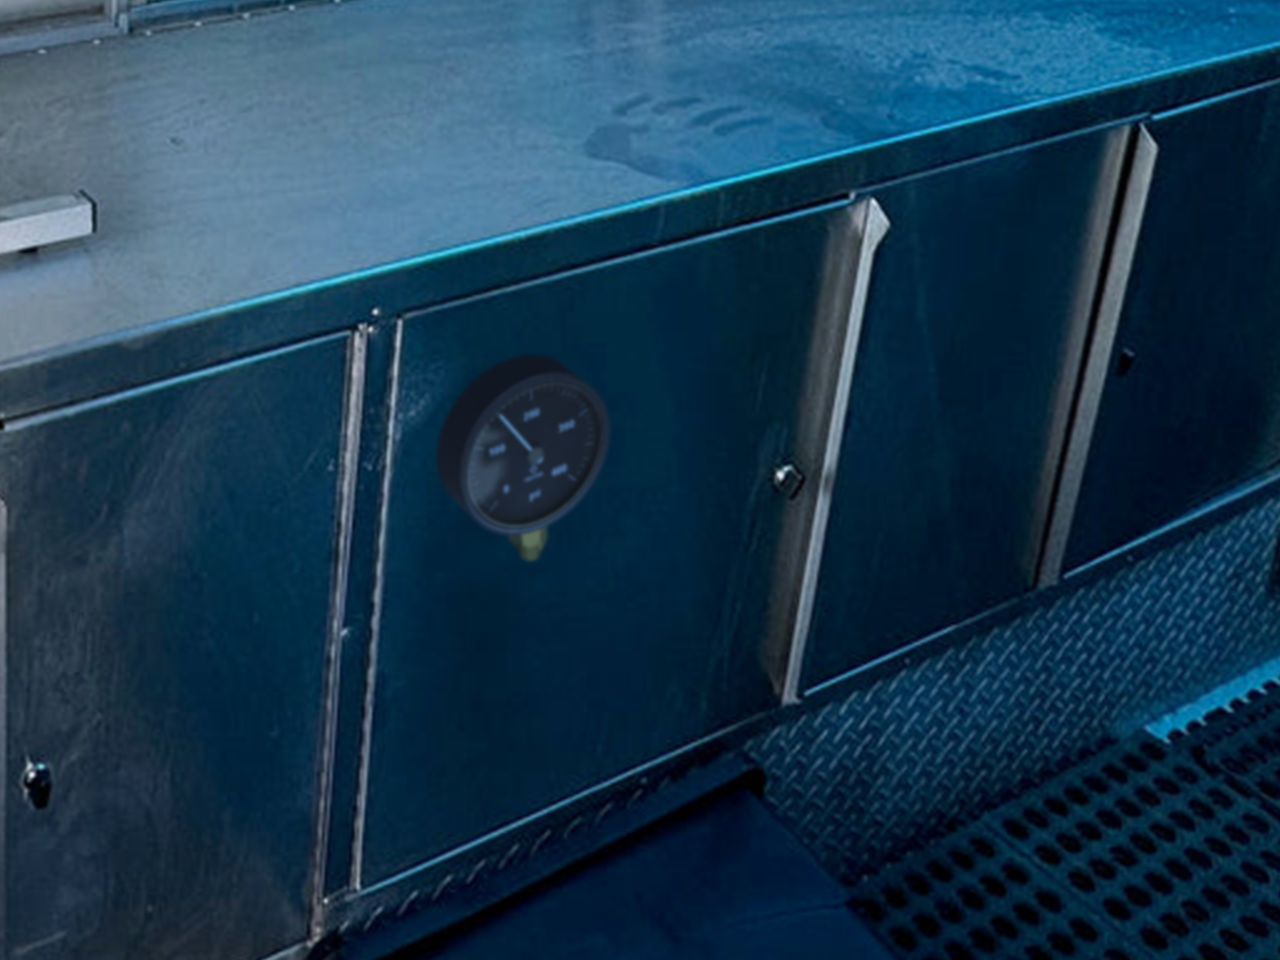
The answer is 150 psi
